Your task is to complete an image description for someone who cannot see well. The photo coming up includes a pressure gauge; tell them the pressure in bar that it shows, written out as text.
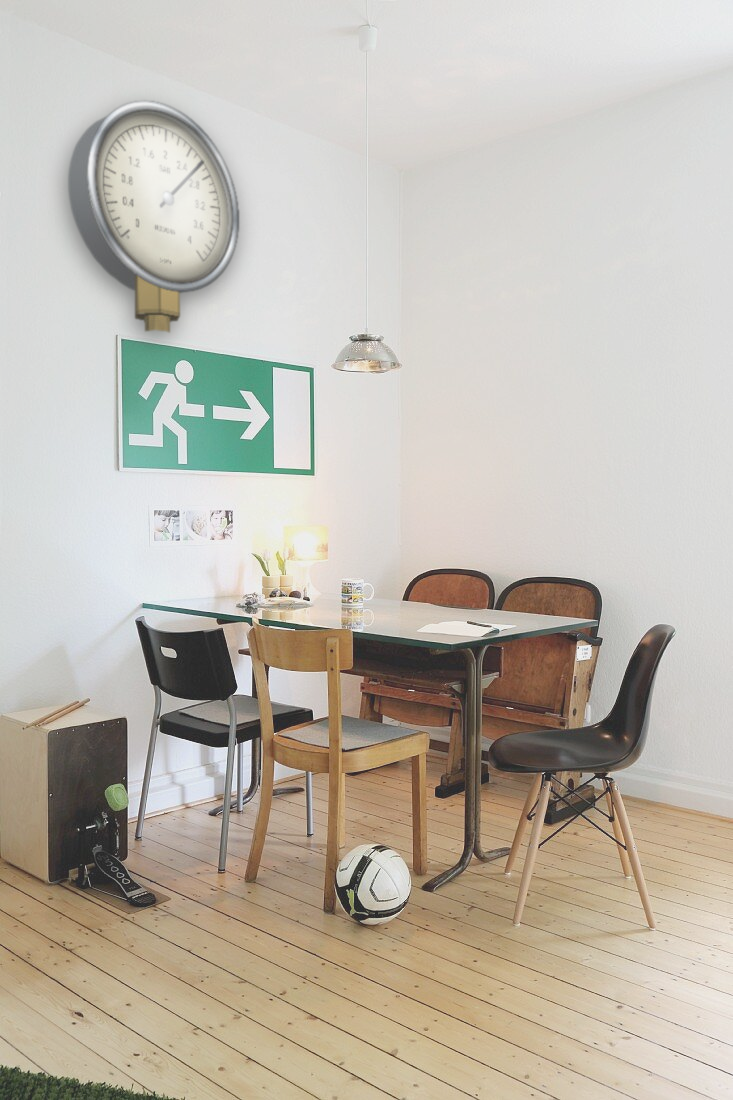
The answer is 2.6 bar
